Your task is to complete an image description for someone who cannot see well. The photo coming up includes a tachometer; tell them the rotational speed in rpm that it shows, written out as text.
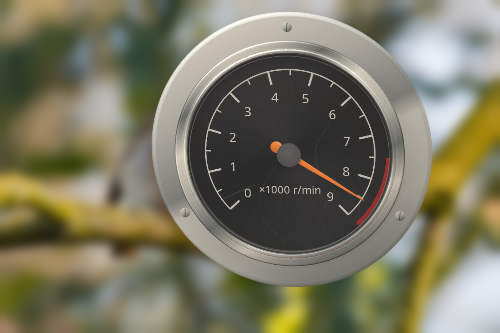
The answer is 8500 rpm
